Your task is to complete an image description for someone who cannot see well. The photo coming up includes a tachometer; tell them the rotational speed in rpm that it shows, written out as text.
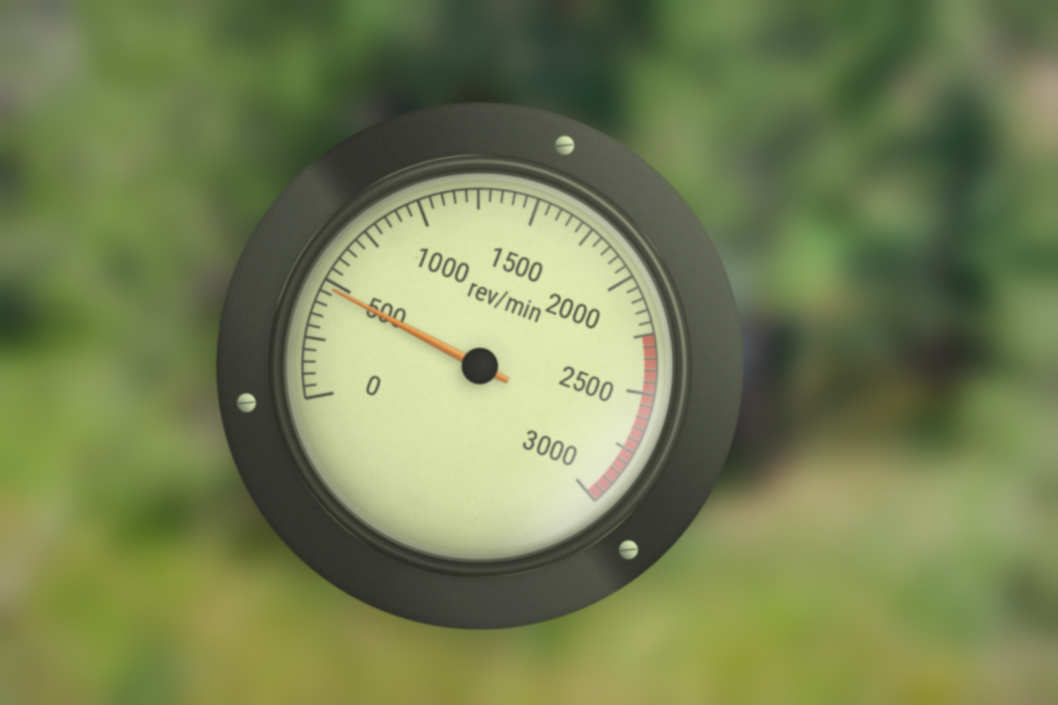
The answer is 475 rpm
